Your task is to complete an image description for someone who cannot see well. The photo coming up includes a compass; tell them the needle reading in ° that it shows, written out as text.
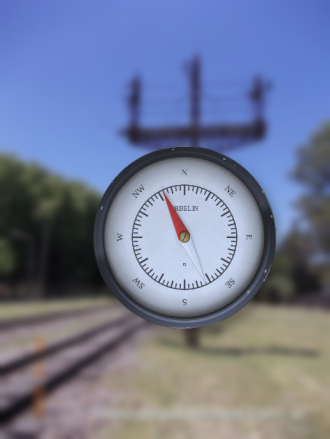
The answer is 335 °
